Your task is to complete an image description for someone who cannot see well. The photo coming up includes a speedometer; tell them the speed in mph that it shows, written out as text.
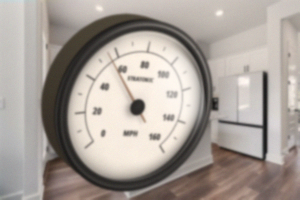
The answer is 55 mph
